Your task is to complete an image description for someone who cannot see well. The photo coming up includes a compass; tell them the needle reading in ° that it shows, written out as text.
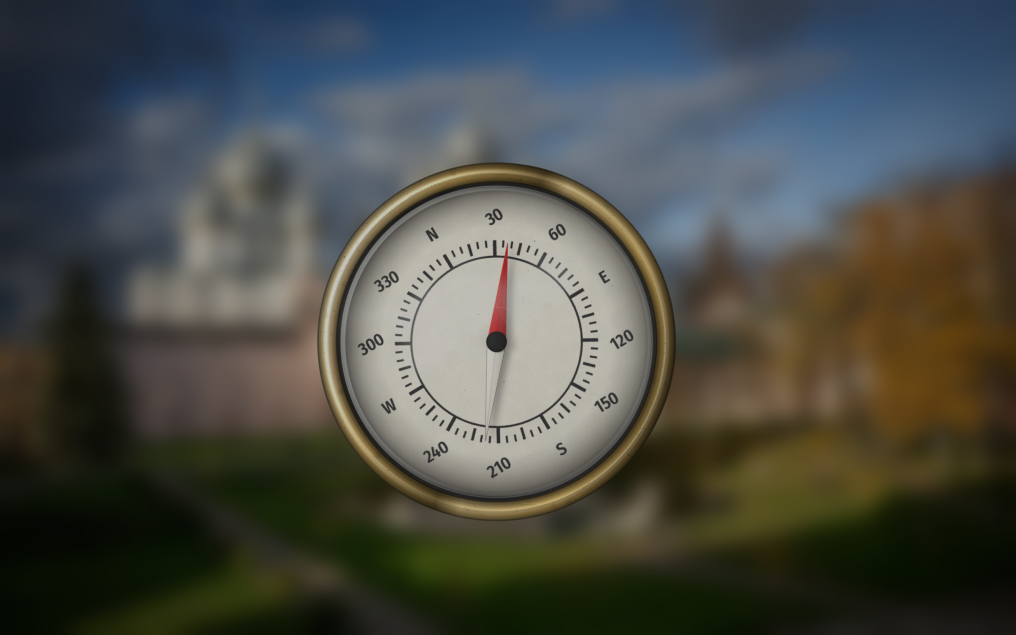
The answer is 37.5 °
